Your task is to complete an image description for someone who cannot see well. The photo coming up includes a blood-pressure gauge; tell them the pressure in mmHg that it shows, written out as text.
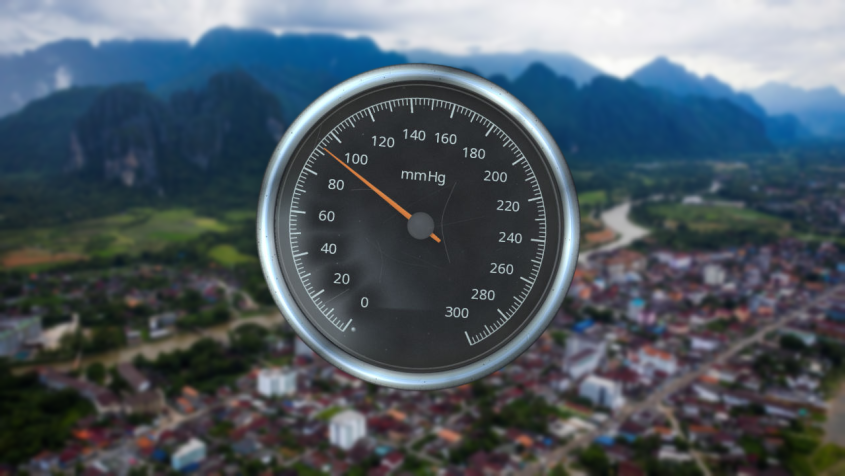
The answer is 92 mmHg
